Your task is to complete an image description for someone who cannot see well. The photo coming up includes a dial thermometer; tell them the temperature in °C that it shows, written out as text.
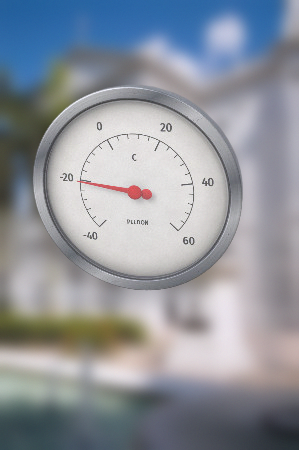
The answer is -20 °C
